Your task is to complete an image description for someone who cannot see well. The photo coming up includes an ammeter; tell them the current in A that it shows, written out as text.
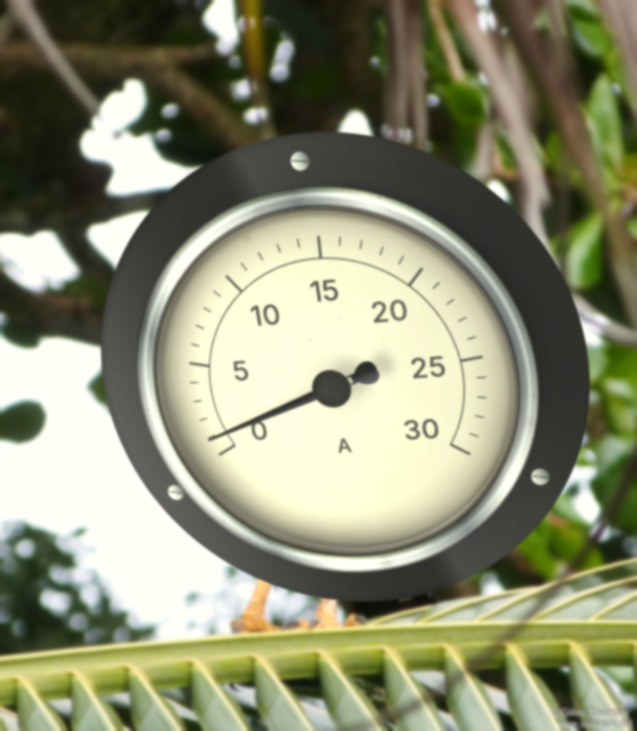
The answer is 1 A
